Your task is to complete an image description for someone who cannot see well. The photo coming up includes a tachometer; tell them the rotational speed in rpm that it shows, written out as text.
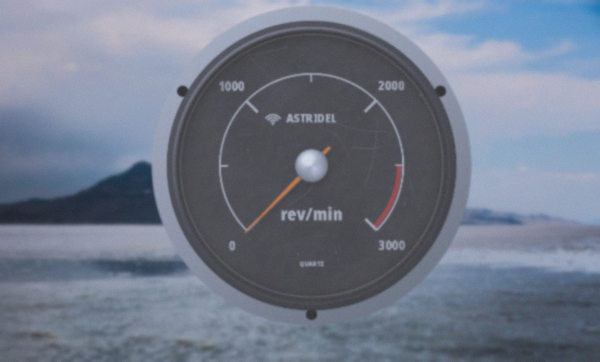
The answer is 0 rpm
